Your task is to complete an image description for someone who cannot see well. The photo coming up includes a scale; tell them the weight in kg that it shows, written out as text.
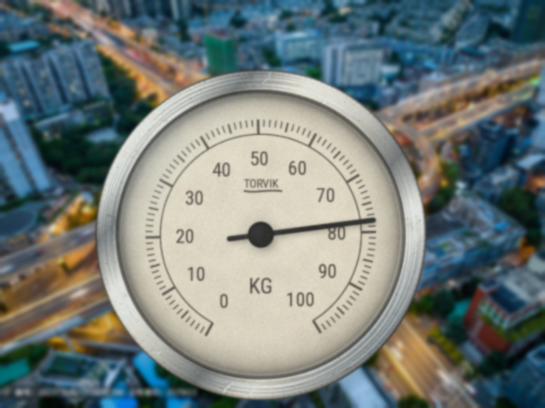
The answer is 78 kg
